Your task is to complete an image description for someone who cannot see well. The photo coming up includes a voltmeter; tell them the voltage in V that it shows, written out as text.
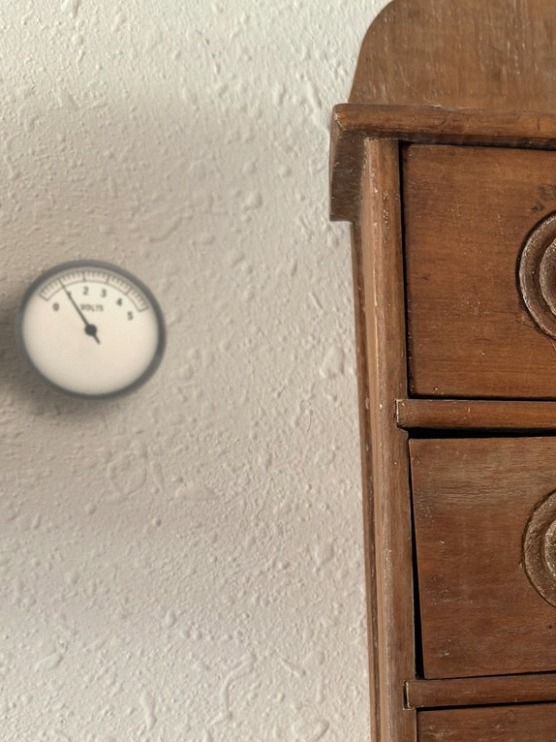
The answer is 1 V
